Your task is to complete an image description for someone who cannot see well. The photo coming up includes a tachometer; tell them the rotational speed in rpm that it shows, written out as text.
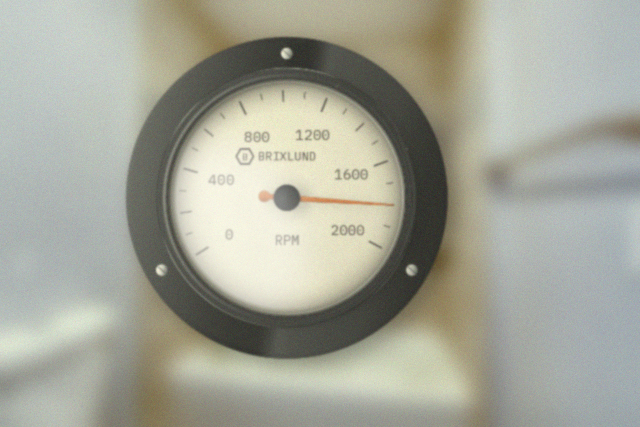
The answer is 1800 rpm
